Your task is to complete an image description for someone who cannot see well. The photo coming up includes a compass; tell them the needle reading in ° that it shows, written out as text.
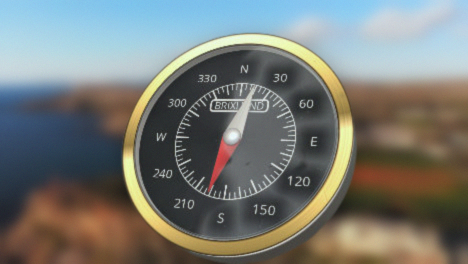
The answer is 195 °
